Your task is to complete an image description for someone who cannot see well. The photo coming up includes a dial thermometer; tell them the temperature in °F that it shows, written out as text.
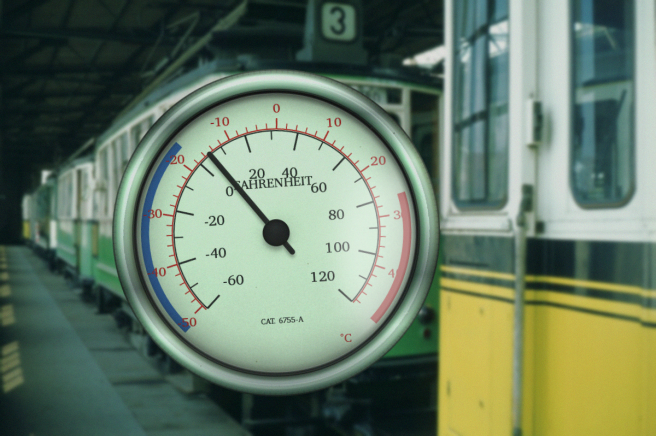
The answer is 5 °F
